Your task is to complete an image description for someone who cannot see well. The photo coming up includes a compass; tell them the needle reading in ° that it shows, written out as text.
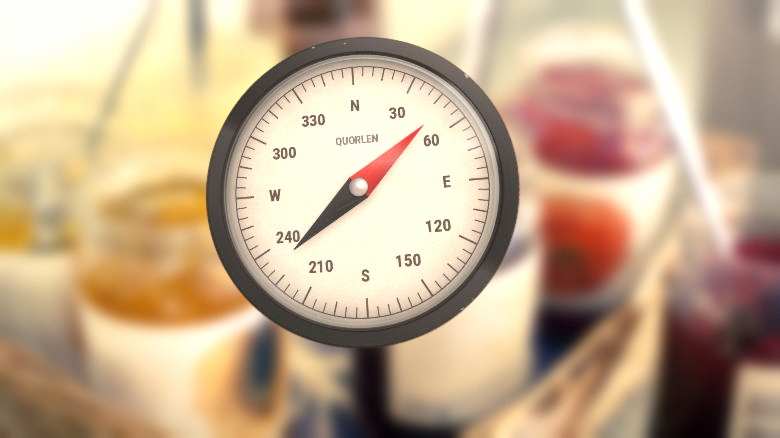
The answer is 50 °
